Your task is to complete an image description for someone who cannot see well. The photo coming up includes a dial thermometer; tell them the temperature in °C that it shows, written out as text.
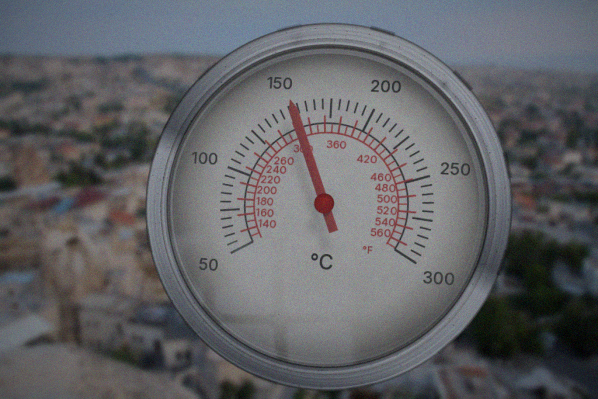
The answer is 152.5 °C
